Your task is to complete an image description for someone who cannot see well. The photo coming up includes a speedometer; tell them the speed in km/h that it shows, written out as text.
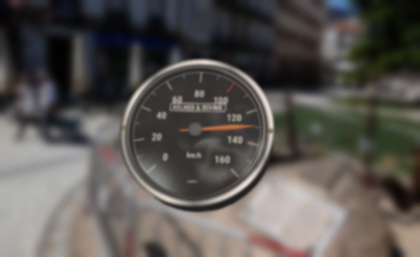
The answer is 130 km/h
